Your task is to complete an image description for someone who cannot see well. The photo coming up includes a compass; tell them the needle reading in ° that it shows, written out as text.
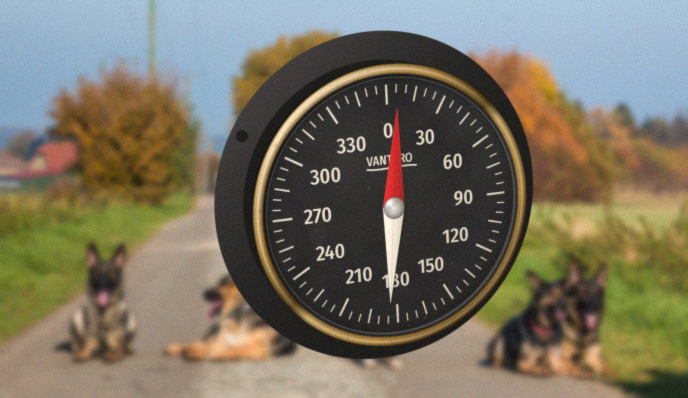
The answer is 5 °
